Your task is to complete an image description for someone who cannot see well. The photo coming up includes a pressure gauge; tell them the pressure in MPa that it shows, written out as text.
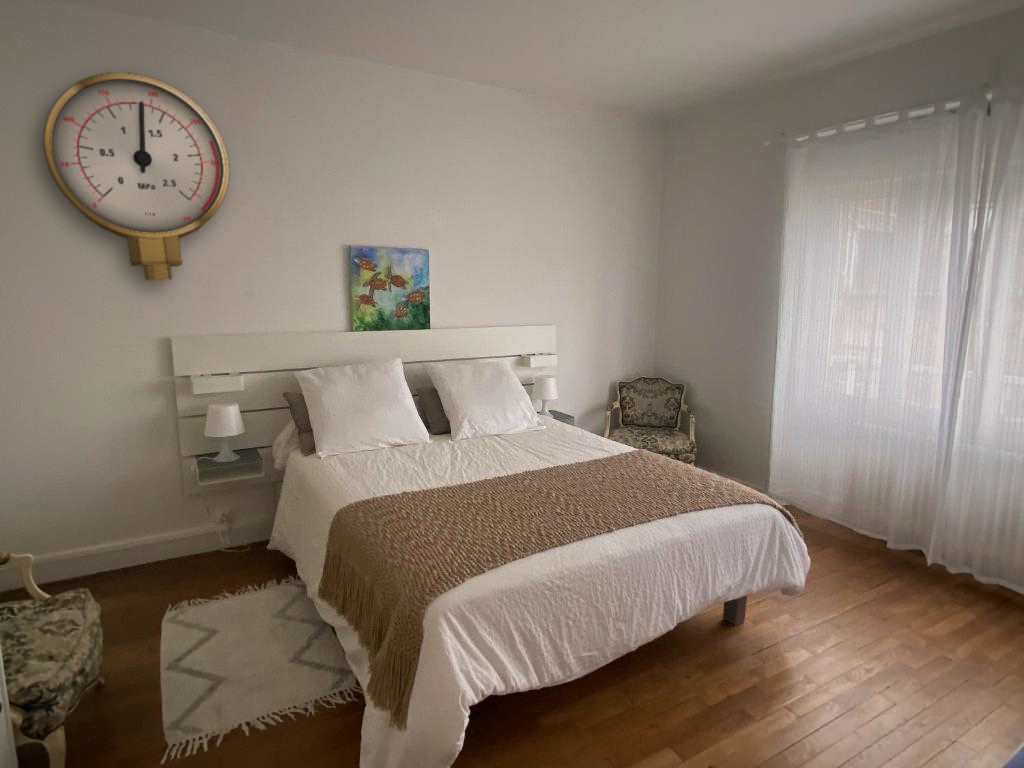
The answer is 1.3 MPa
